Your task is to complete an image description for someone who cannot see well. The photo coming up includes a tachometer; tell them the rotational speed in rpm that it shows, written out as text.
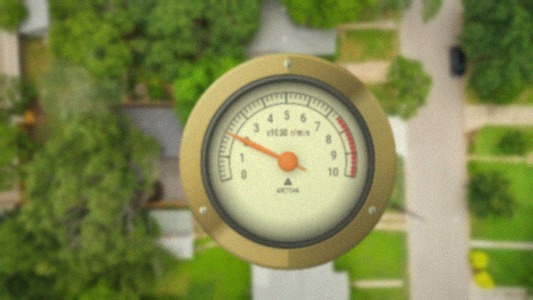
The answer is 2000 rpm
